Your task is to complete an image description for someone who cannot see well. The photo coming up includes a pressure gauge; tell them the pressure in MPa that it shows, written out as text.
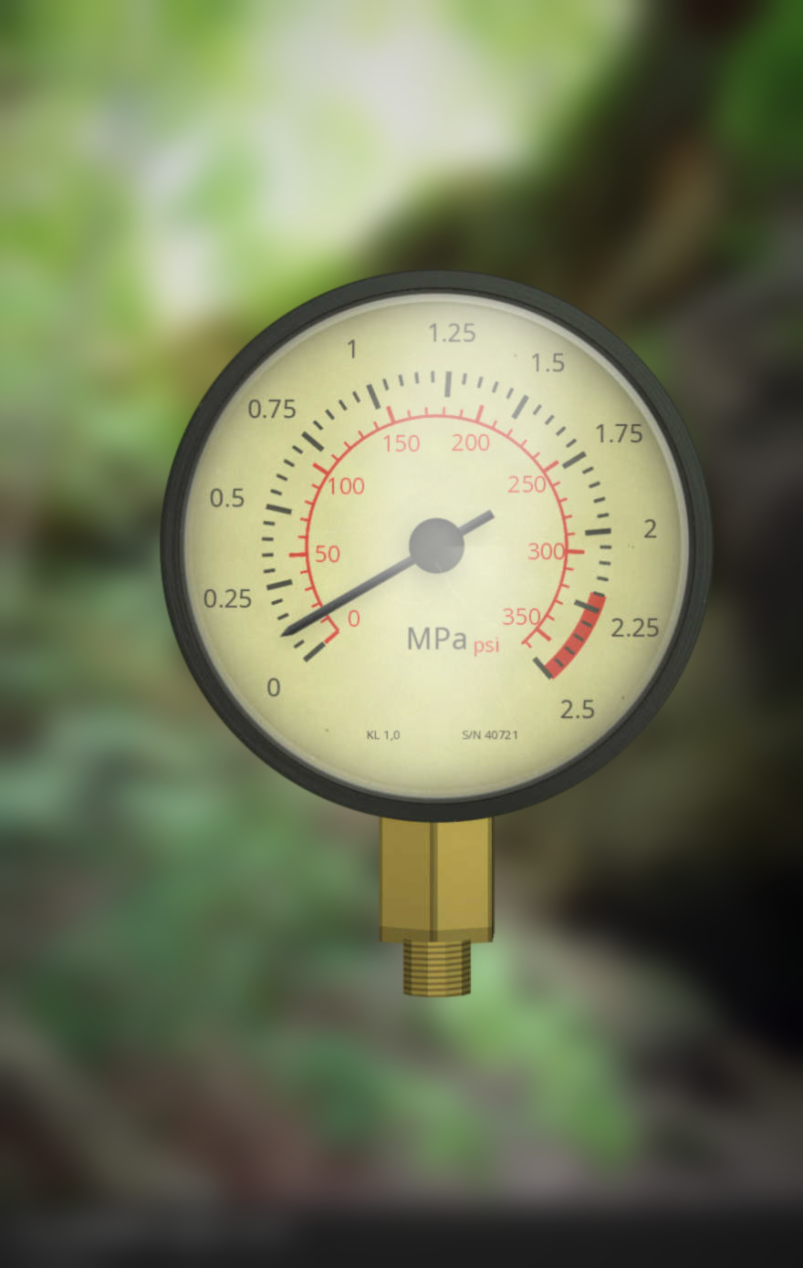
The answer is 0.1 MPa
